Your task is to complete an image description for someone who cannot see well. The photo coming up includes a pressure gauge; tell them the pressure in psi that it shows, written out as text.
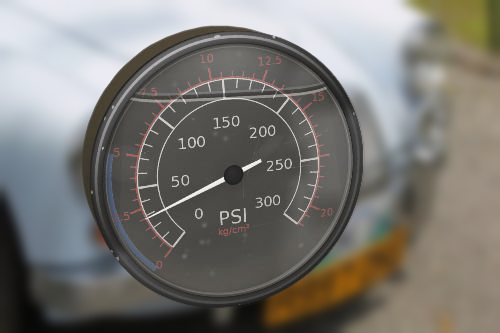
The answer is 30 psi
